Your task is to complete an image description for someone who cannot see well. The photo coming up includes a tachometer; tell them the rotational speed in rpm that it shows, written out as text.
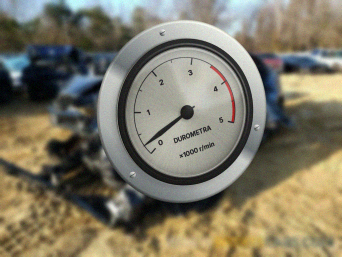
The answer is 250 rpm
